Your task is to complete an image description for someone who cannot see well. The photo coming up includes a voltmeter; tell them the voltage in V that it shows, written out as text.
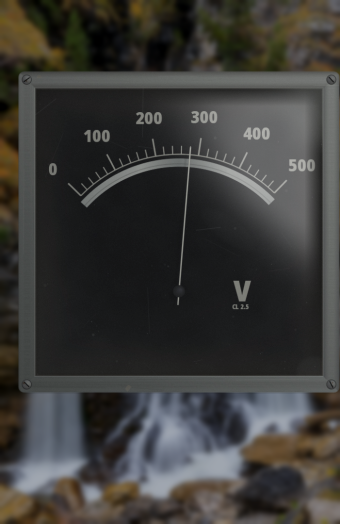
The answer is 280 V
